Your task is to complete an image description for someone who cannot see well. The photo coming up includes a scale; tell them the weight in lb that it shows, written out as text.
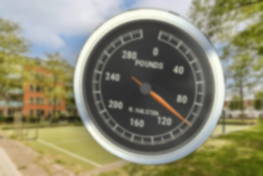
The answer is 100 lb
